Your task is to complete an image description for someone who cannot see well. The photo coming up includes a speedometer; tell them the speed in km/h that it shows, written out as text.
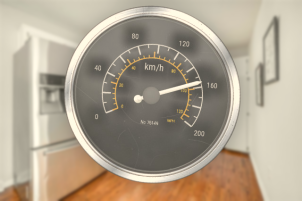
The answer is 155 km/h
